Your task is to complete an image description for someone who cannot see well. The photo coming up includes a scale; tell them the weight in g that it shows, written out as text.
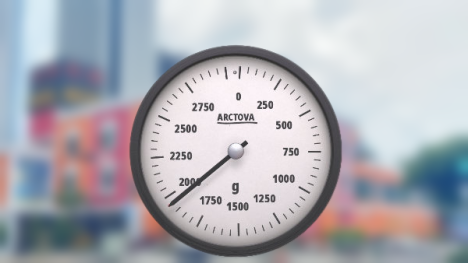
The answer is 1950 g
